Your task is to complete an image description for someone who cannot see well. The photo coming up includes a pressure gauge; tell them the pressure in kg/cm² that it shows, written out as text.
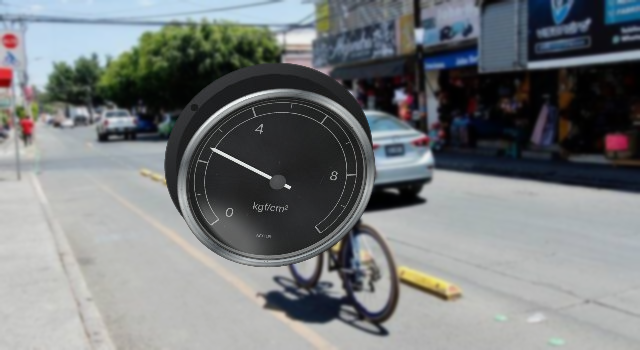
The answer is 2.5 kg/cm²
